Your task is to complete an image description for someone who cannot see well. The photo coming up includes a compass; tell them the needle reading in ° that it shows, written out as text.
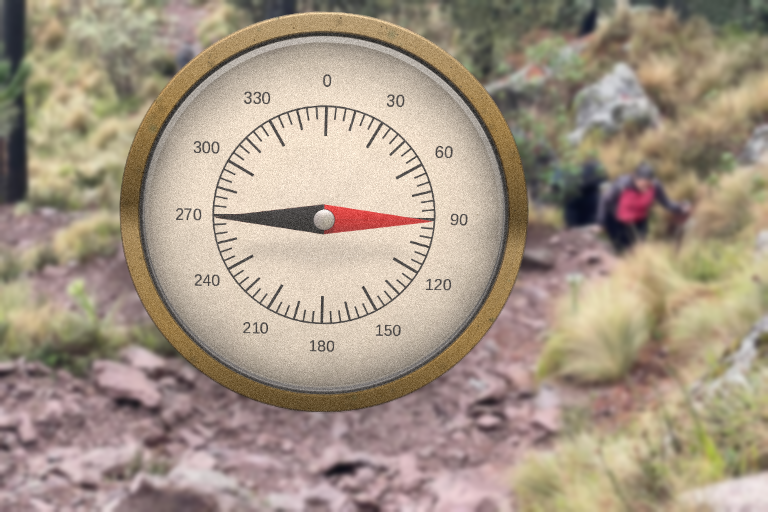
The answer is 90 °
